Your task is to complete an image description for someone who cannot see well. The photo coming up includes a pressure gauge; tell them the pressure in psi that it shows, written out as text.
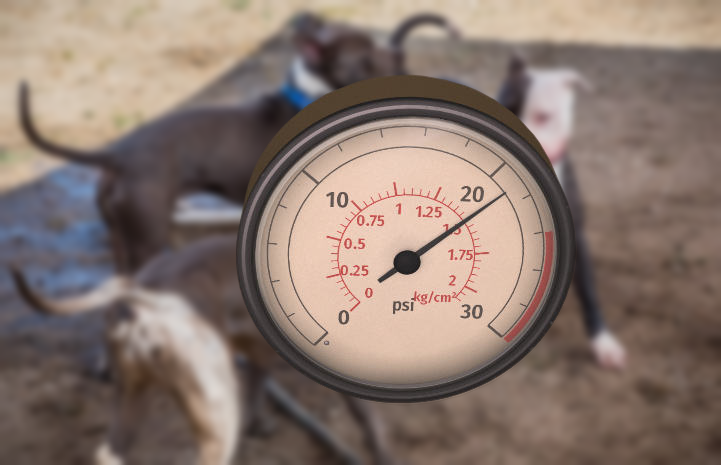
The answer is 21 psi
